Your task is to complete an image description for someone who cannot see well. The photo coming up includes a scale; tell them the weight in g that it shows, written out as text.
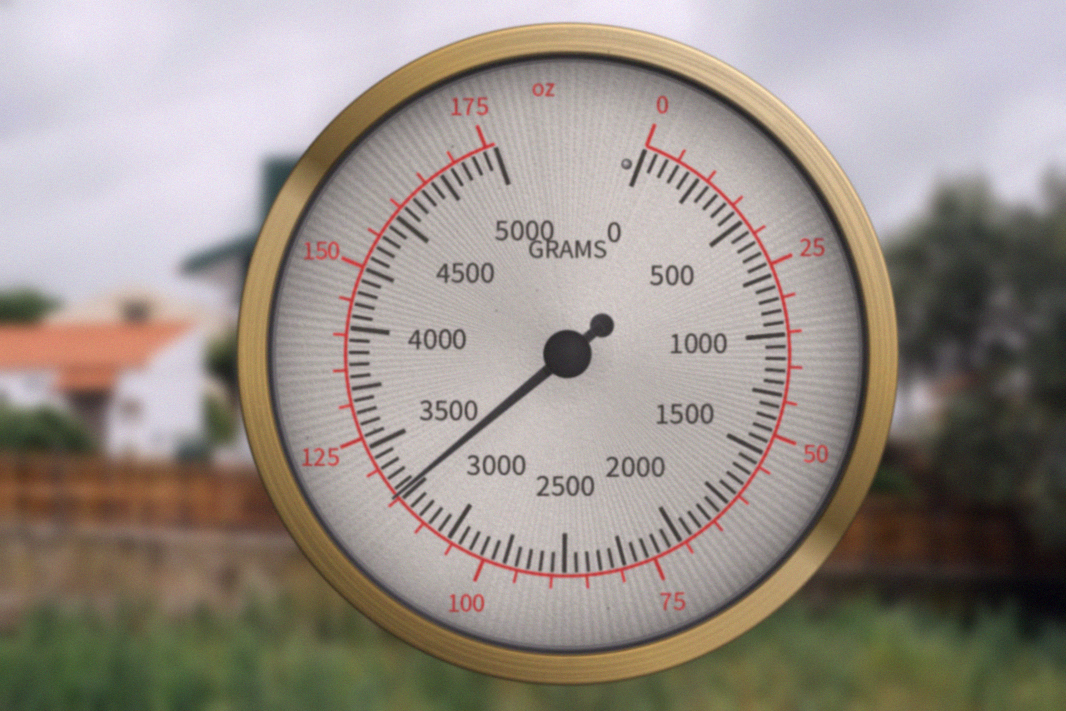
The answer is 3275 g
